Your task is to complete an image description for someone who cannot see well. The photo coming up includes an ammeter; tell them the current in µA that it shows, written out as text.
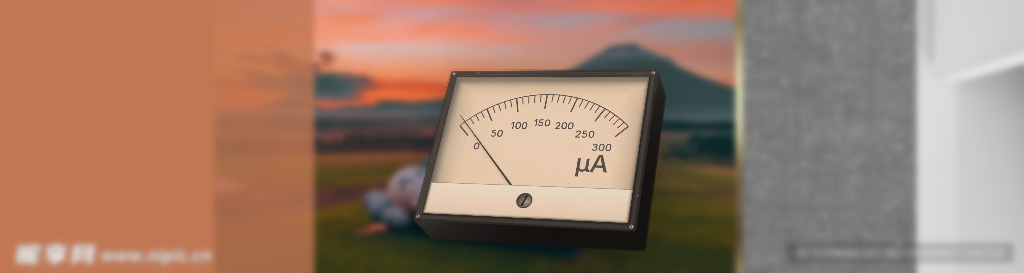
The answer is 10 µA
